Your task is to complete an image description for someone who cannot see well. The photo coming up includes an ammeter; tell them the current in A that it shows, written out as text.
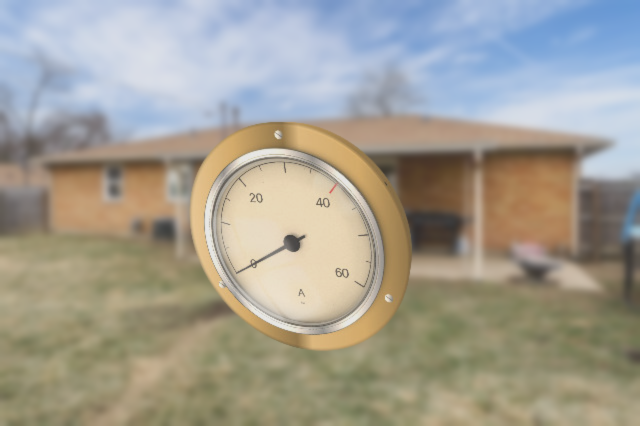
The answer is 0 A
